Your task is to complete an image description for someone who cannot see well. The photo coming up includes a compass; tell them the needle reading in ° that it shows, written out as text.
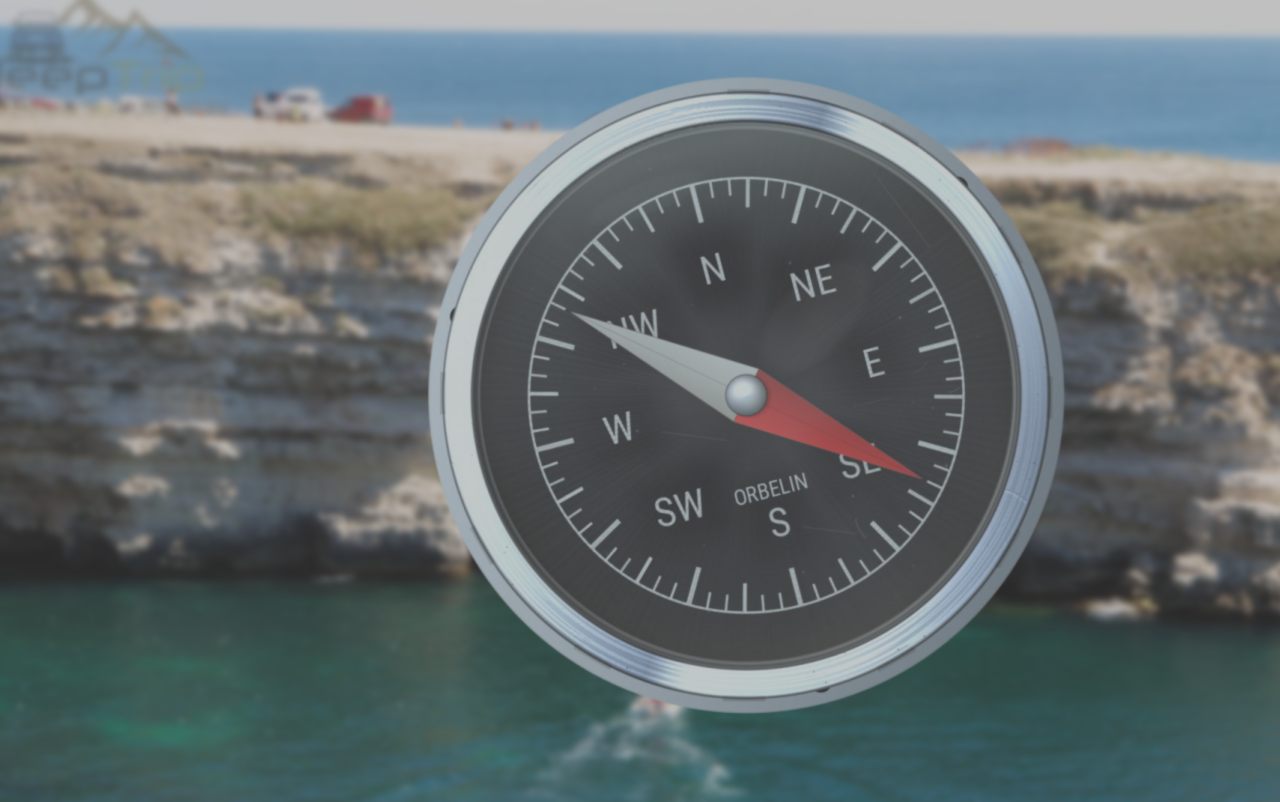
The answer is 130 °
